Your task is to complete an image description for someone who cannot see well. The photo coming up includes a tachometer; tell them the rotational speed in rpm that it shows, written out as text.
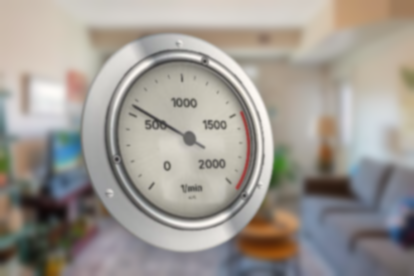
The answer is 550 rpm
